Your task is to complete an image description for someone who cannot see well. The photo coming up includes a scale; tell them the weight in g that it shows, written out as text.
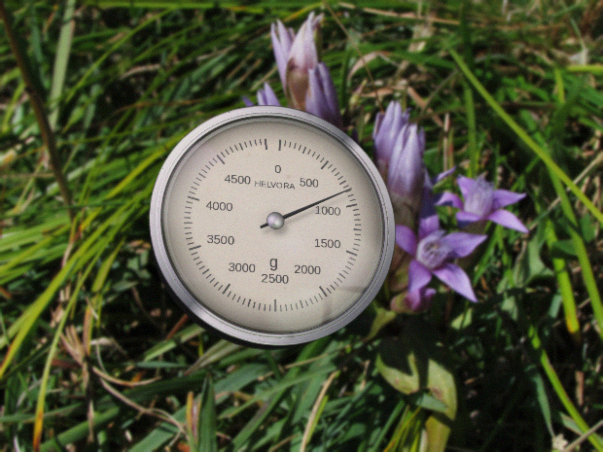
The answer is 850 g
